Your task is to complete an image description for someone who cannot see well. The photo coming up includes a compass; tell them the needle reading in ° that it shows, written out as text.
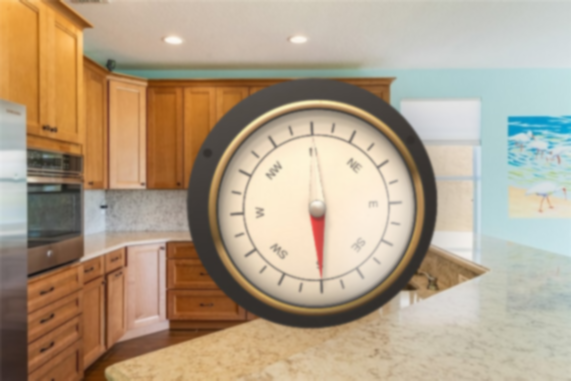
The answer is 180 °
